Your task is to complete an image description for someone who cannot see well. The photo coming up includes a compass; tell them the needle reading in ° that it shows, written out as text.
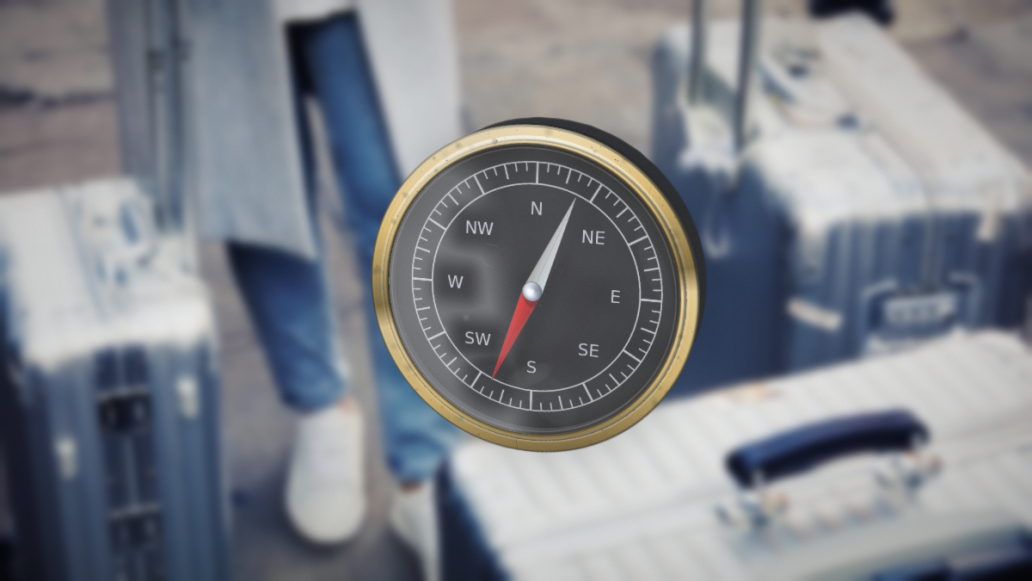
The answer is 202.5 °
